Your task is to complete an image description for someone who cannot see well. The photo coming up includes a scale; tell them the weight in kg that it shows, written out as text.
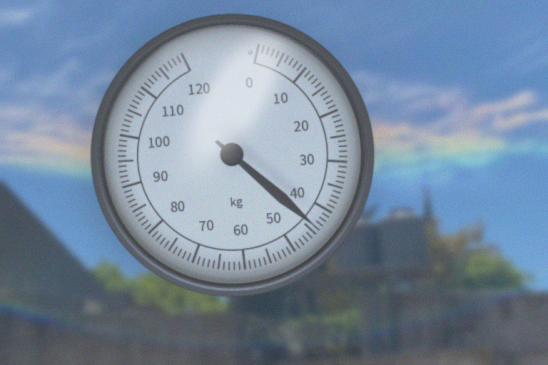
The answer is 44 kg
